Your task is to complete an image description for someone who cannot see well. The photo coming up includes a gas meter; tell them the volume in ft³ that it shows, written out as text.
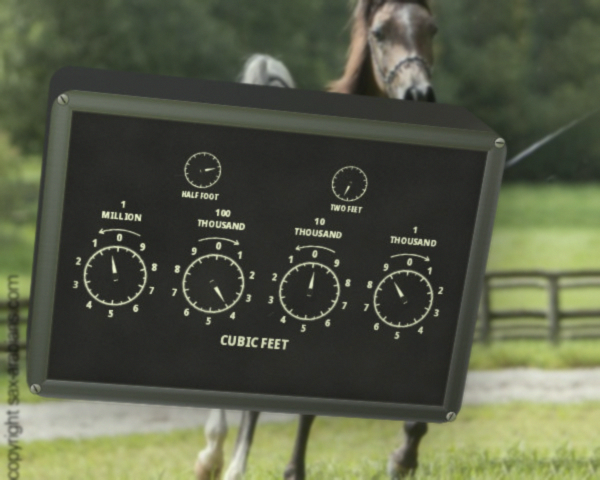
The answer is 39900 ft³
